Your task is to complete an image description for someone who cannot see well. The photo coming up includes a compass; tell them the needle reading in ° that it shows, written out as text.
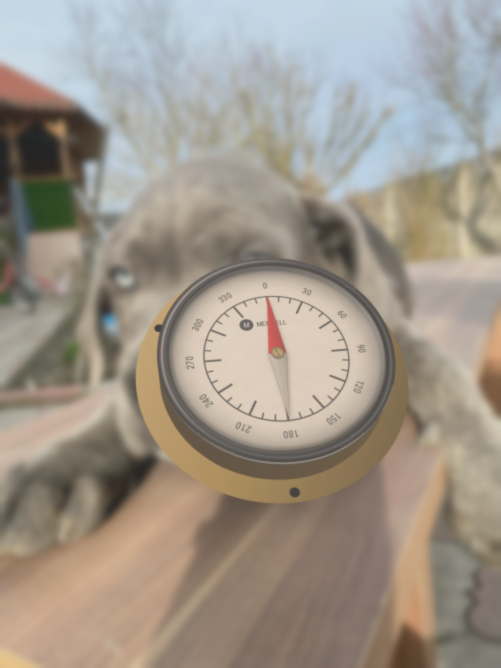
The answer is 0 °
